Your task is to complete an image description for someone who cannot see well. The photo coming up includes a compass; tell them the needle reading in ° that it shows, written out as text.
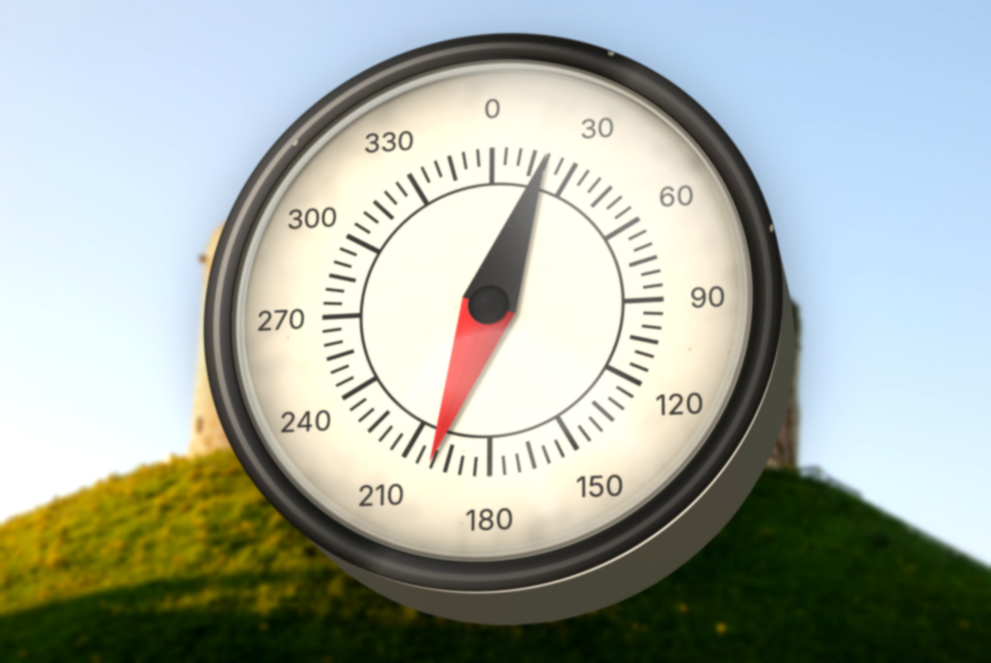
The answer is 200 °
